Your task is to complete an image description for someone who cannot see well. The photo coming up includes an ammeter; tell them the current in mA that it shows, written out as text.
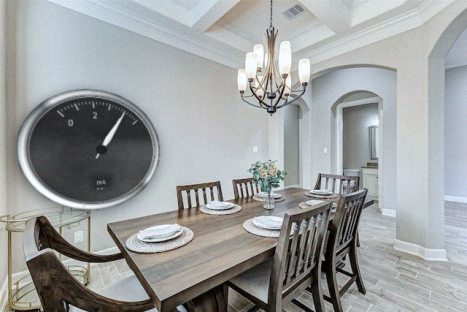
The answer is 4 mA
